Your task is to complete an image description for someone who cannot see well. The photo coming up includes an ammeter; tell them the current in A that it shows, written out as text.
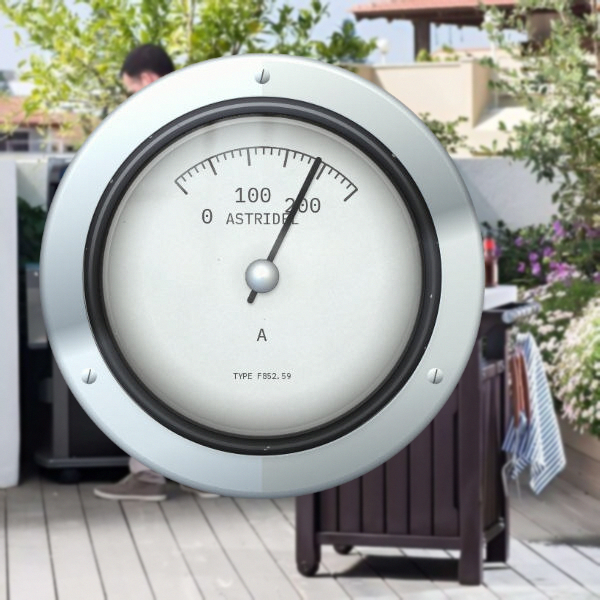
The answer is 190 A
